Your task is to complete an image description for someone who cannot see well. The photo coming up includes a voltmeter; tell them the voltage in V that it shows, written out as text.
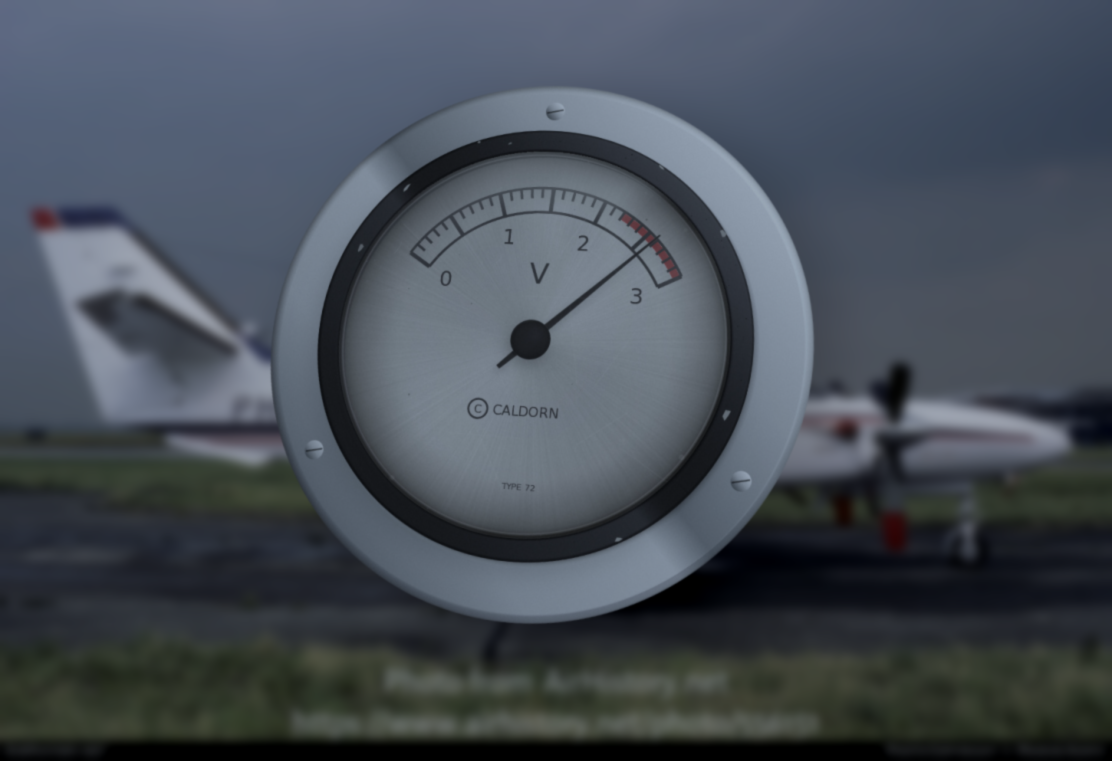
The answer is 2.6 V
